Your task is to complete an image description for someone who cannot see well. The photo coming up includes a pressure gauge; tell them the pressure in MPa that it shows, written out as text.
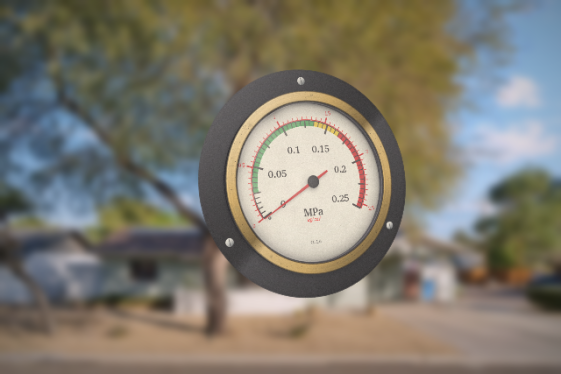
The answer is 0 MPa
